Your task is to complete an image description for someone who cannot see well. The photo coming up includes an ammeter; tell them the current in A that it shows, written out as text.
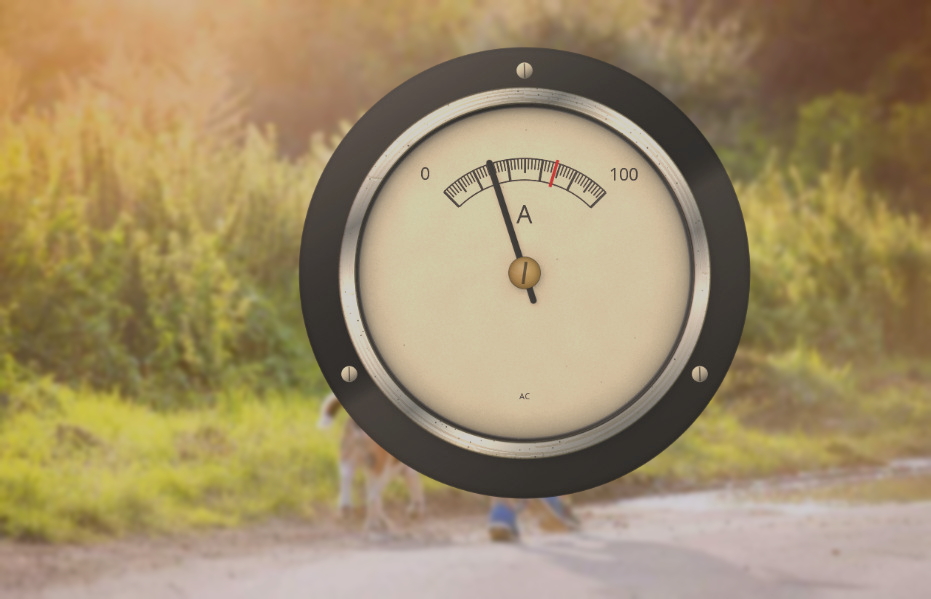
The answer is 30 A
